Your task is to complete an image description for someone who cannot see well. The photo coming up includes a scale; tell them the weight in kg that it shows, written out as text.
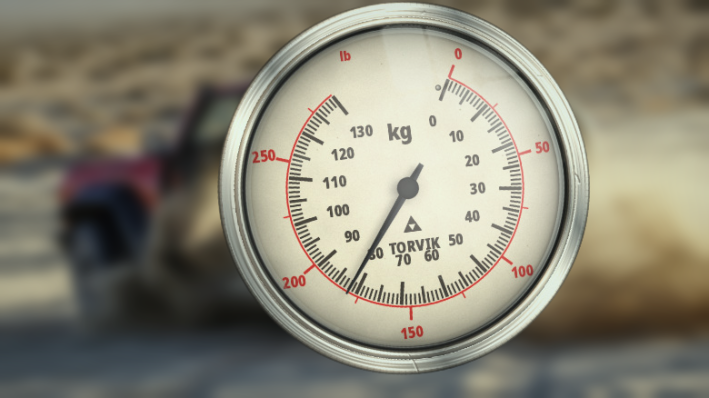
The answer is 82 kg
